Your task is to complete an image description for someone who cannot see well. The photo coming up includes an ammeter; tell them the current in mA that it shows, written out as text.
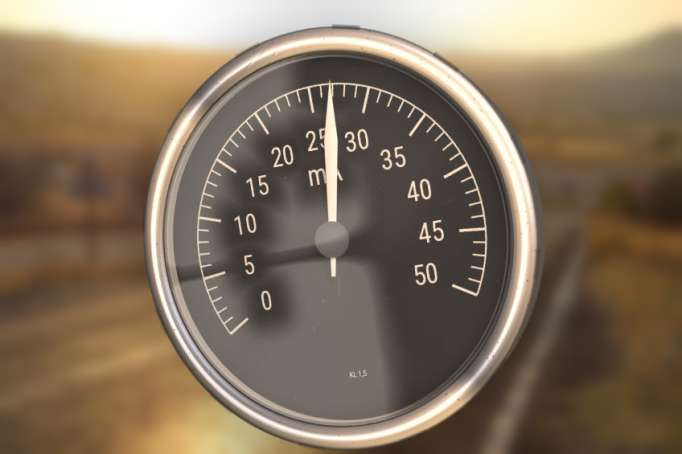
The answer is 27 mA
